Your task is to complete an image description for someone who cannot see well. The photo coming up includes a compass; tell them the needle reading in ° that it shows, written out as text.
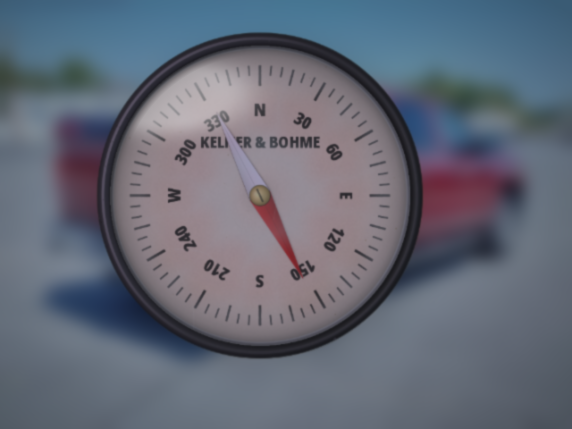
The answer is 152.5 °
